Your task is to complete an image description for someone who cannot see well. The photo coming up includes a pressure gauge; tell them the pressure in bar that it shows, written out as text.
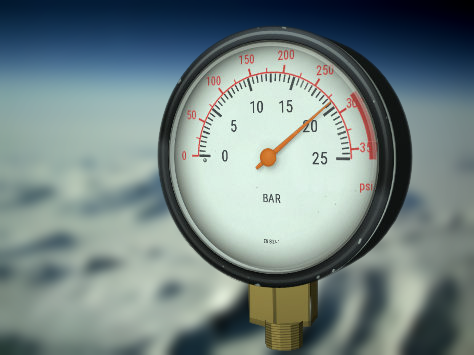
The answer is 19.5 bar
